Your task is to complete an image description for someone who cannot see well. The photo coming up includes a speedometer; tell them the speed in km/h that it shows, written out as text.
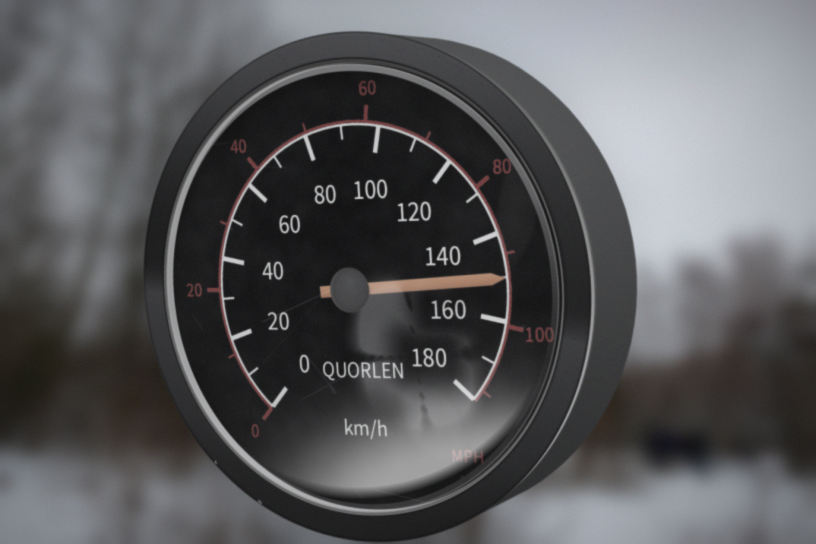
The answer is 150 km/h
